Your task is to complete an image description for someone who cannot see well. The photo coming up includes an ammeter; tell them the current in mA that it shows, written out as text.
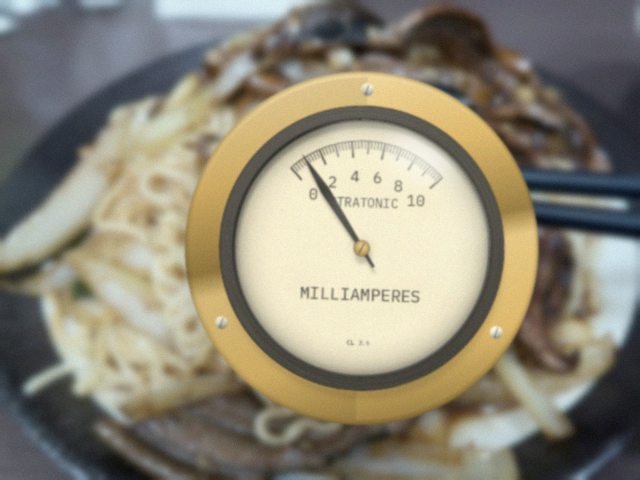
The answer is 1 mA
